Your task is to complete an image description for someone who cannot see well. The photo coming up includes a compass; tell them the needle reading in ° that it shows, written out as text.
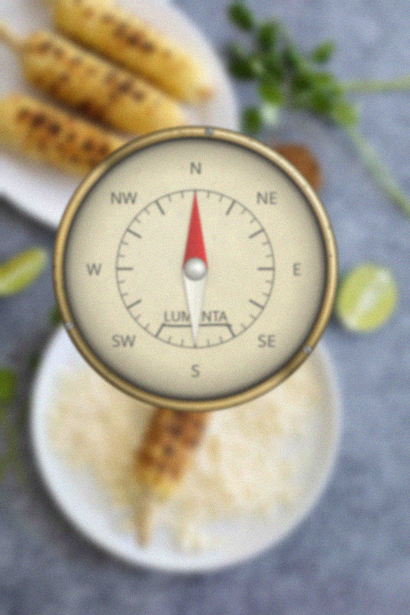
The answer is 0 °
